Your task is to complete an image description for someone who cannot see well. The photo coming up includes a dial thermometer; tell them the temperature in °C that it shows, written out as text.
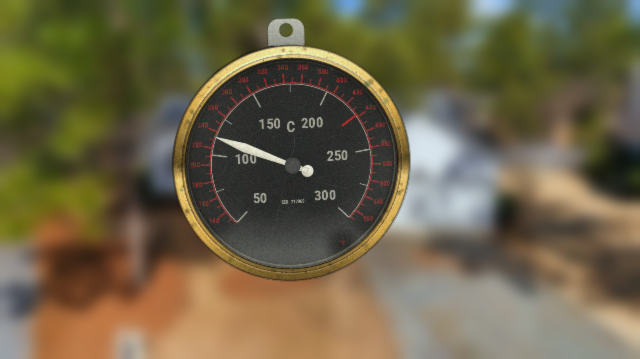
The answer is 112.5 °C
